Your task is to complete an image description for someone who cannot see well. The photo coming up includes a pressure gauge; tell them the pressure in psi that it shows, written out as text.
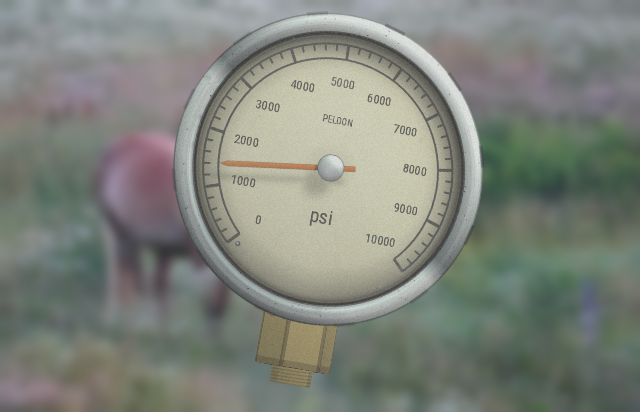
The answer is 1400 psi
